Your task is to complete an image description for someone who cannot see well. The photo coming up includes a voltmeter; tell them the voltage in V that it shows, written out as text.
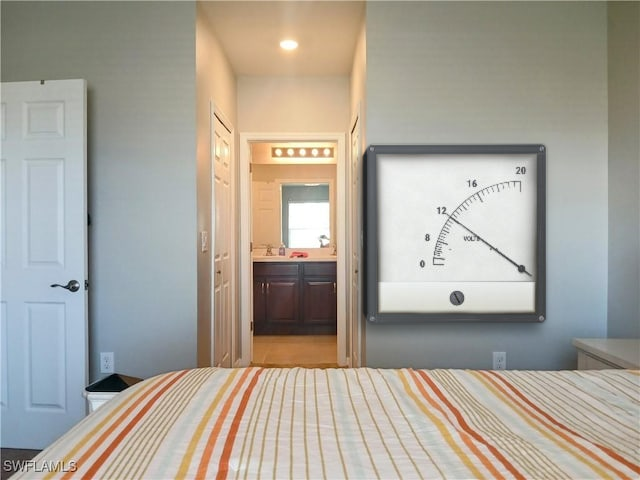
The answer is 12 V
